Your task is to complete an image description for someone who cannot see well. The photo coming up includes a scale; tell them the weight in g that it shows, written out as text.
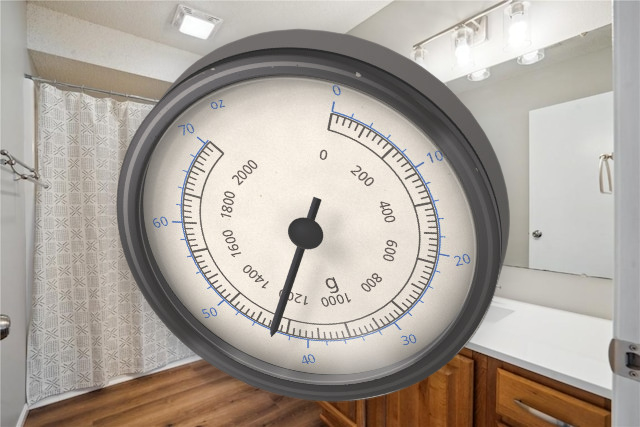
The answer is 1240 g
